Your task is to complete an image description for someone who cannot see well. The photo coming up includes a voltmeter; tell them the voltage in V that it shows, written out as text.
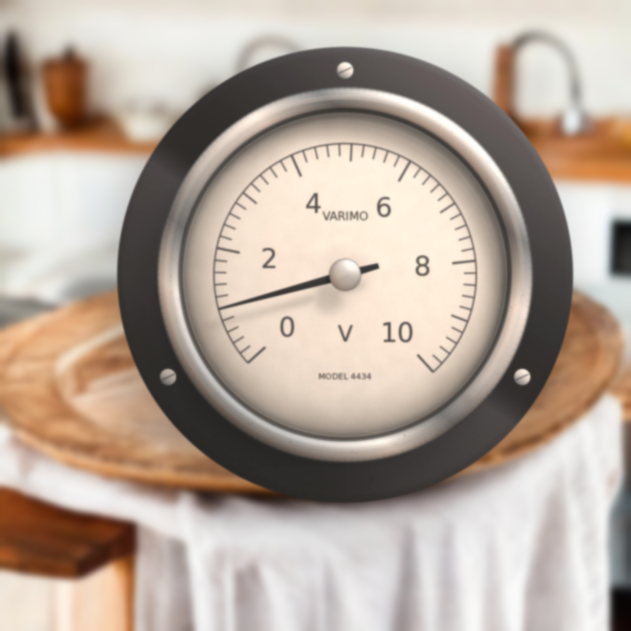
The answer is 1 V
